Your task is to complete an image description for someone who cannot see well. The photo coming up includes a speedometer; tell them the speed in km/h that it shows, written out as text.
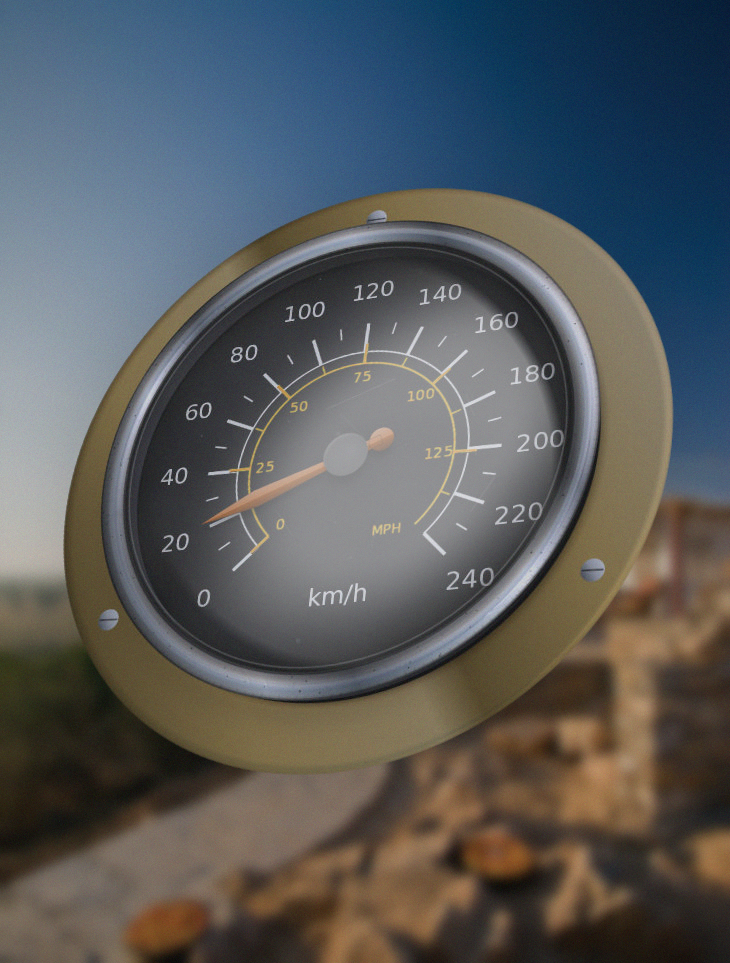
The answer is 20 km/h
